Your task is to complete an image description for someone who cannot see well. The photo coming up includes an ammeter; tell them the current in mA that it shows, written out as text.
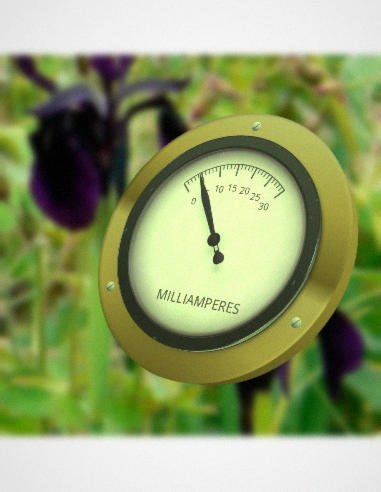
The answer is 5 mA
